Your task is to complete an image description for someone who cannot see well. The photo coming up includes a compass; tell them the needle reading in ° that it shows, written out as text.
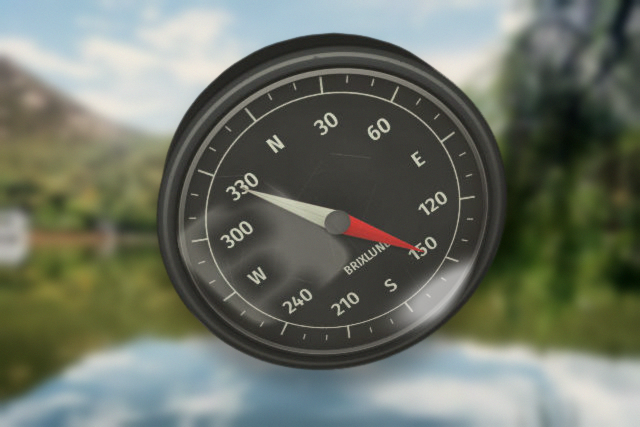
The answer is 150 °
